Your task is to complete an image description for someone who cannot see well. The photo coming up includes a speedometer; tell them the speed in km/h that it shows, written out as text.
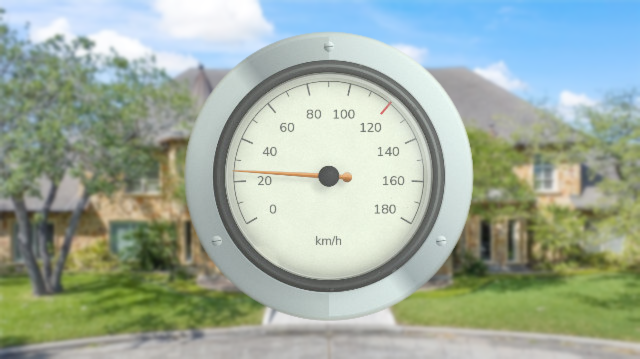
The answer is 25 km/h
